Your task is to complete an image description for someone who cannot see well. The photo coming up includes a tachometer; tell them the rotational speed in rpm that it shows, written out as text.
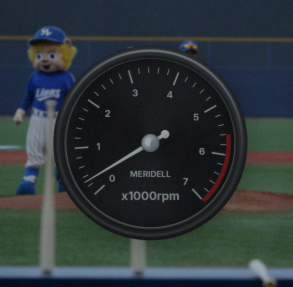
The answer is 300 rpm
